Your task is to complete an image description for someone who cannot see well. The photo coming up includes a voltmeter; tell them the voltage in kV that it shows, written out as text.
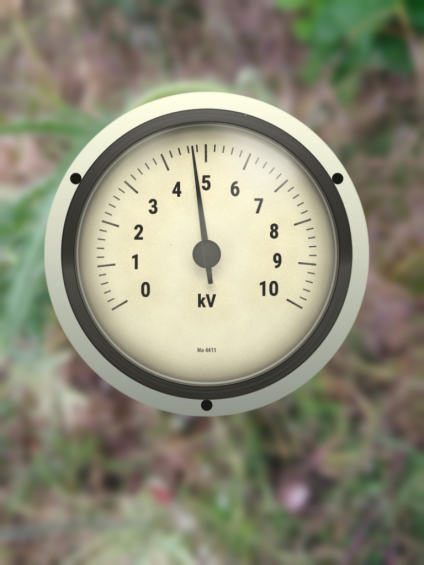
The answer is 4.7 kV
